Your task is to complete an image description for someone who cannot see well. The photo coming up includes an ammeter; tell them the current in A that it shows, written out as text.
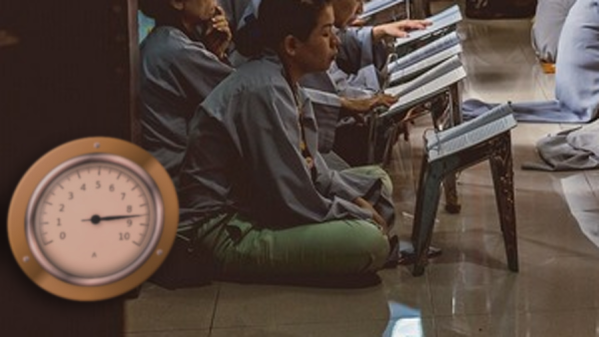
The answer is 8.5 A
